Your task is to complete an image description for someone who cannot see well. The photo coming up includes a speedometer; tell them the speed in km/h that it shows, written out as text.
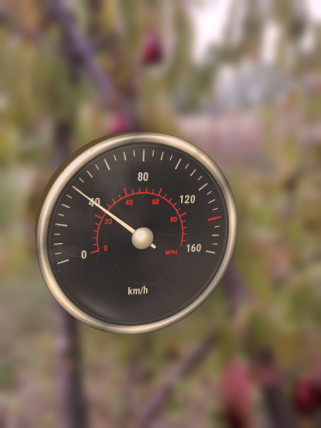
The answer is 40 km/h
